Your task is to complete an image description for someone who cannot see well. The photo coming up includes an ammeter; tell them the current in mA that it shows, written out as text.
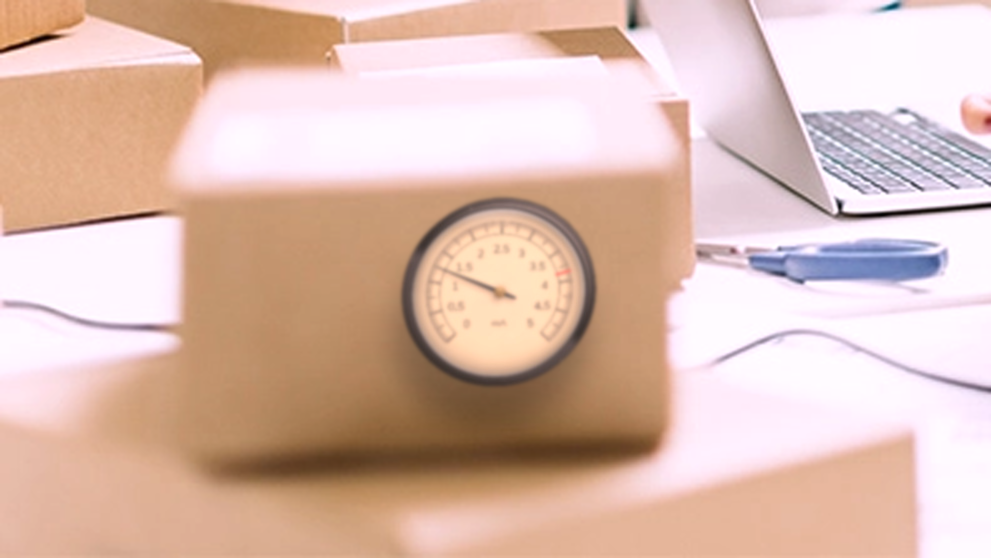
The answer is 1.25 mA
